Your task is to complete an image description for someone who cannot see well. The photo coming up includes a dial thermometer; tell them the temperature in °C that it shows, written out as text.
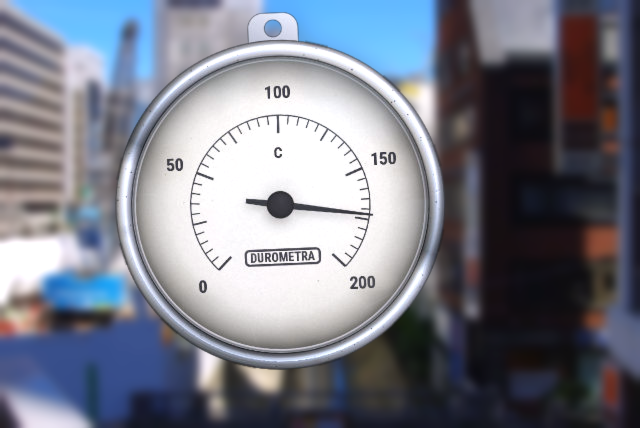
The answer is 172.5 °C
